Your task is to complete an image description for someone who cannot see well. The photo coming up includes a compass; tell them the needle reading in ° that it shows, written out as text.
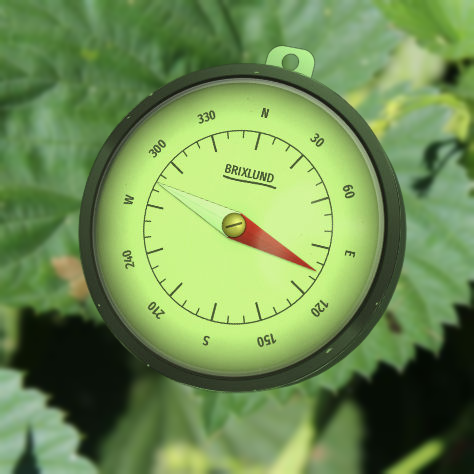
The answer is 105 °
